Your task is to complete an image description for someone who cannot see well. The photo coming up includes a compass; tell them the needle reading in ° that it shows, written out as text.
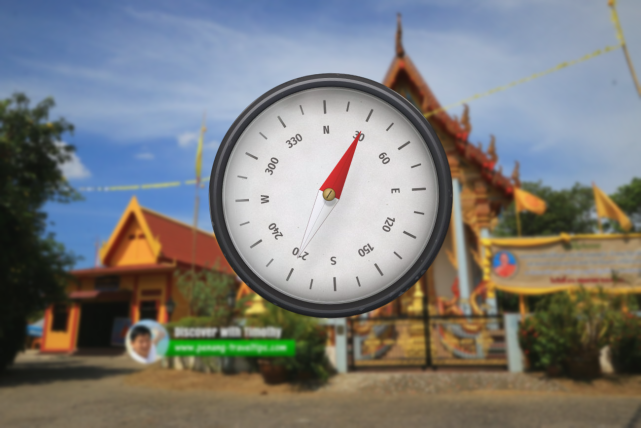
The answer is 30 °
